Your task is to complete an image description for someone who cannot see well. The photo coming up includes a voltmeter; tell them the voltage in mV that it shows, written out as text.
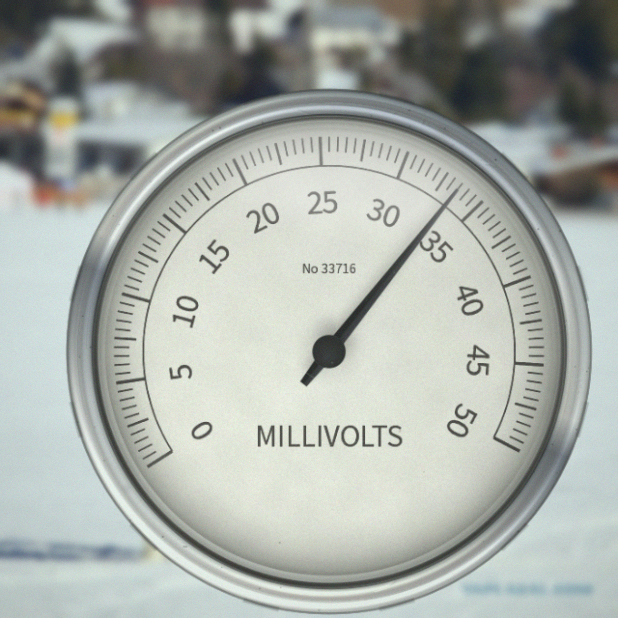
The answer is 33.5 mV
